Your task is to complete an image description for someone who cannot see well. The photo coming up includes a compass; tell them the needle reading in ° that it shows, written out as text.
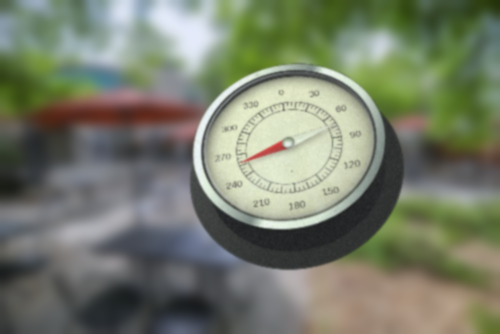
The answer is 255 °
